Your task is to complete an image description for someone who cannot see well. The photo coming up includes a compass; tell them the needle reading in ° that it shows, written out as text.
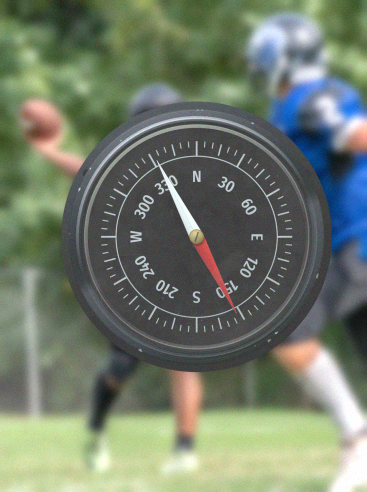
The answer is 152.5 °
